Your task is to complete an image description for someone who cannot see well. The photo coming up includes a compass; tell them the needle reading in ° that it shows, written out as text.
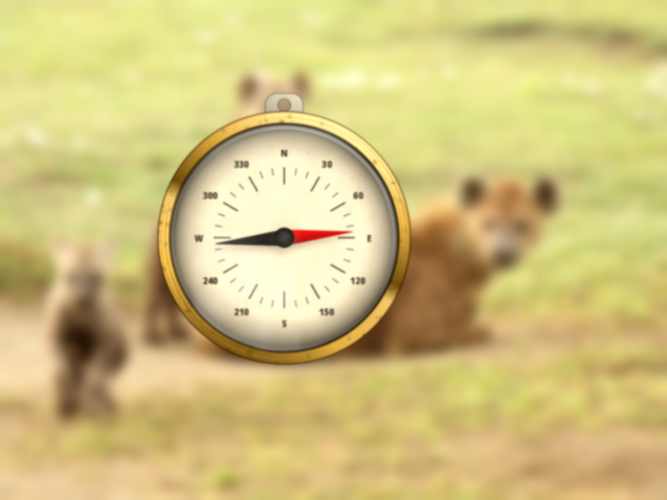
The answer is 85 °
